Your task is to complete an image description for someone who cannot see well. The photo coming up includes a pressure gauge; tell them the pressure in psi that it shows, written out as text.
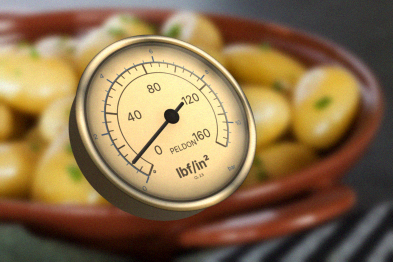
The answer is 10 psi
